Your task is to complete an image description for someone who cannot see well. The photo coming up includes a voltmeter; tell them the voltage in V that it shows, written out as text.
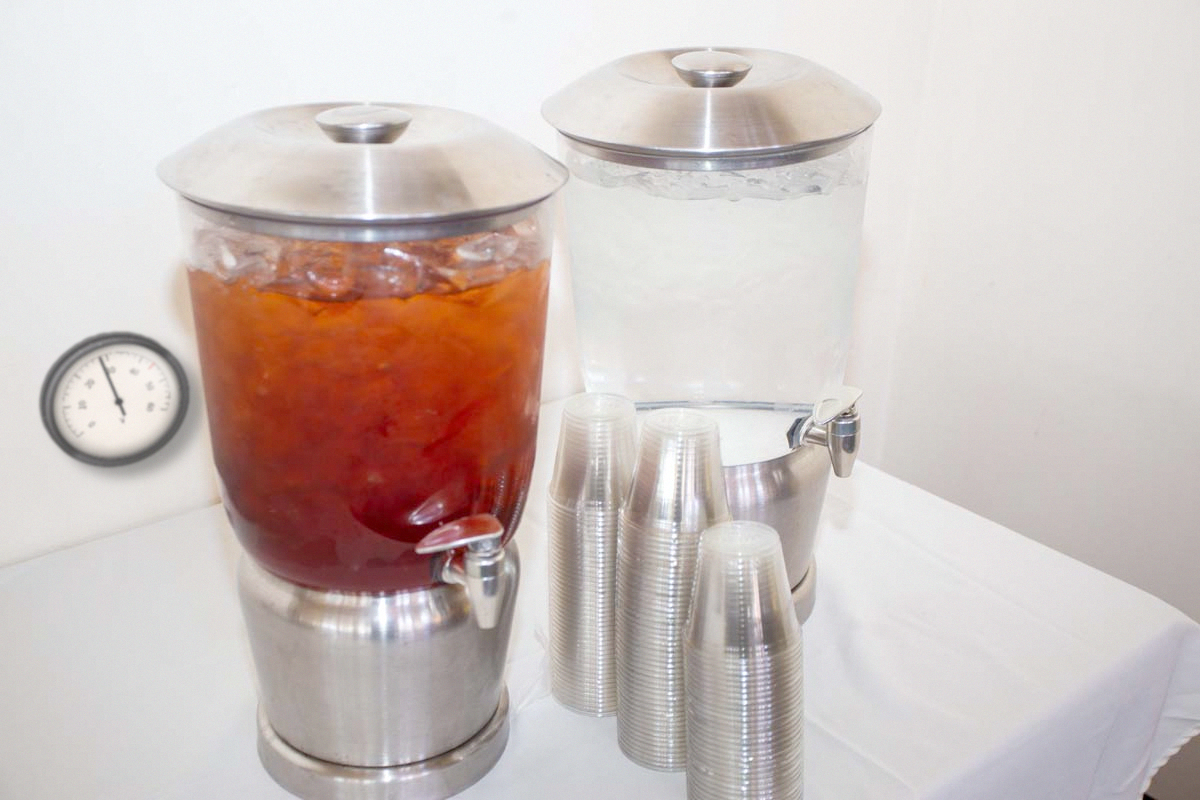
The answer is 28 V
